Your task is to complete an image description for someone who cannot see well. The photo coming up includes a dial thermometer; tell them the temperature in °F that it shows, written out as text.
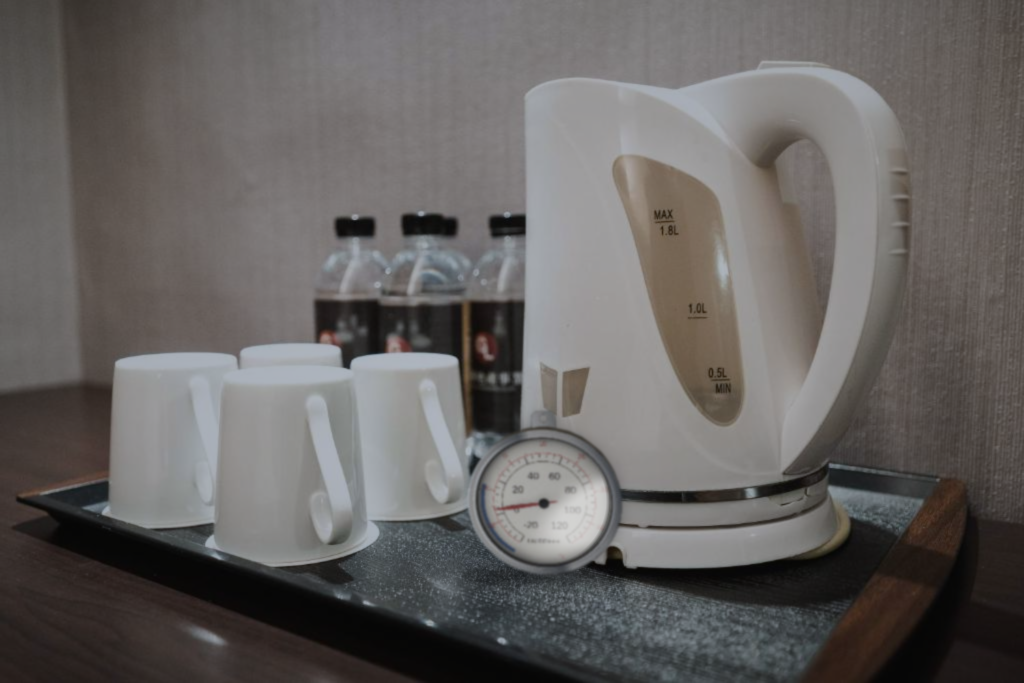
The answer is 4 °F
